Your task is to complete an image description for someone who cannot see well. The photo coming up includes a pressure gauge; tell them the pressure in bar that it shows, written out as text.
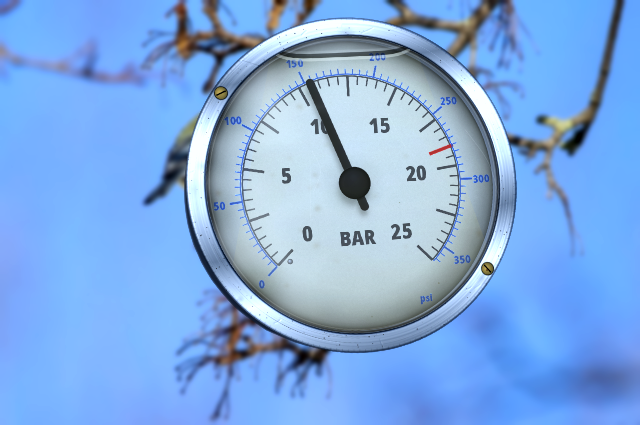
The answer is 10.5 bar
